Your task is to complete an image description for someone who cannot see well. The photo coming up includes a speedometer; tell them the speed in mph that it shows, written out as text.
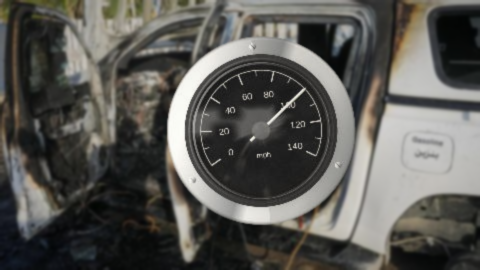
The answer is 100 mph
